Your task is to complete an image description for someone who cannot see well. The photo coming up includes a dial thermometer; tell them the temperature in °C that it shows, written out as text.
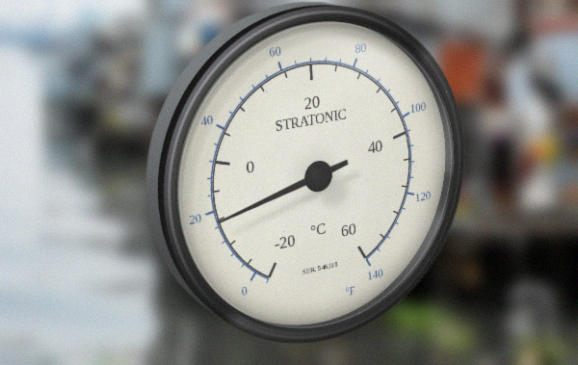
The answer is -8 °C
